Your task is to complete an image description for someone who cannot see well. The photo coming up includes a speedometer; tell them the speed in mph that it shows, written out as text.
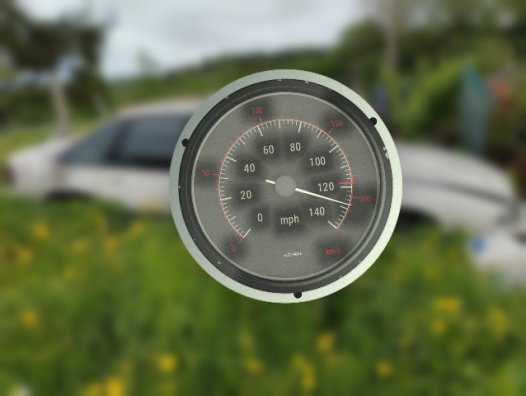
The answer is 128 mph
